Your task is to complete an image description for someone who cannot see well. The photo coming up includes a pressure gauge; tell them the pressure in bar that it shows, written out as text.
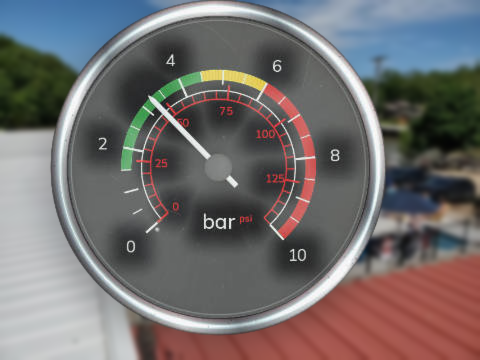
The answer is 3.25 bar
